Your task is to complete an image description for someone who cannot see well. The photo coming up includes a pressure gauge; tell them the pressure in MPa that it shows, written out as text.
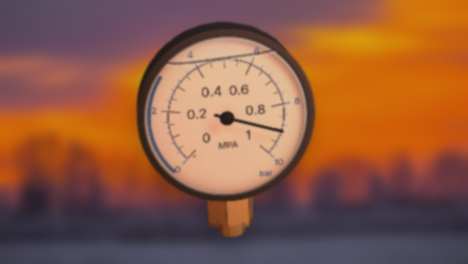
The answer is 0.9 MPa
